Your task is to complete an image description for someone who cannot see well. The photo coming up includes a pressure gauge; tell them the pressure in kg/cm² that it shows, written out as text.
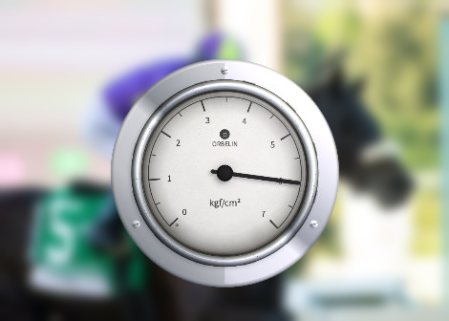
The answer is 6 kg/cm²
